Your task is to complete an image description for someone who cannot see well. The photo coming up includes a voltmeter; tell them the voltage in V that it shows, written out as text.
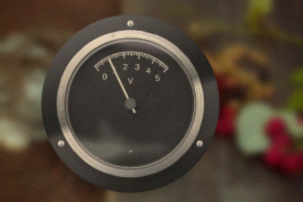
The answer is 1 V
